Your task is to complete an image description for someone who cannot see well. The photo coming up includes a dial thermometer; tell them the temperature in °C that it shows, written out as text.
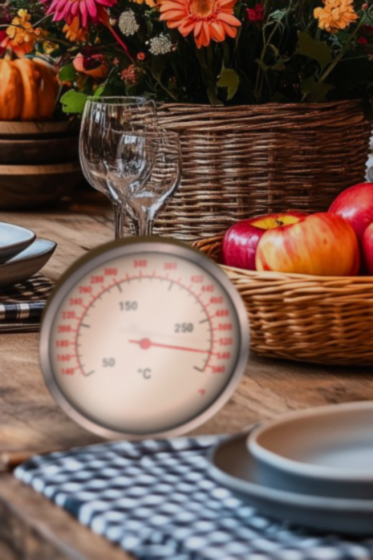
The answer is 280 °C
